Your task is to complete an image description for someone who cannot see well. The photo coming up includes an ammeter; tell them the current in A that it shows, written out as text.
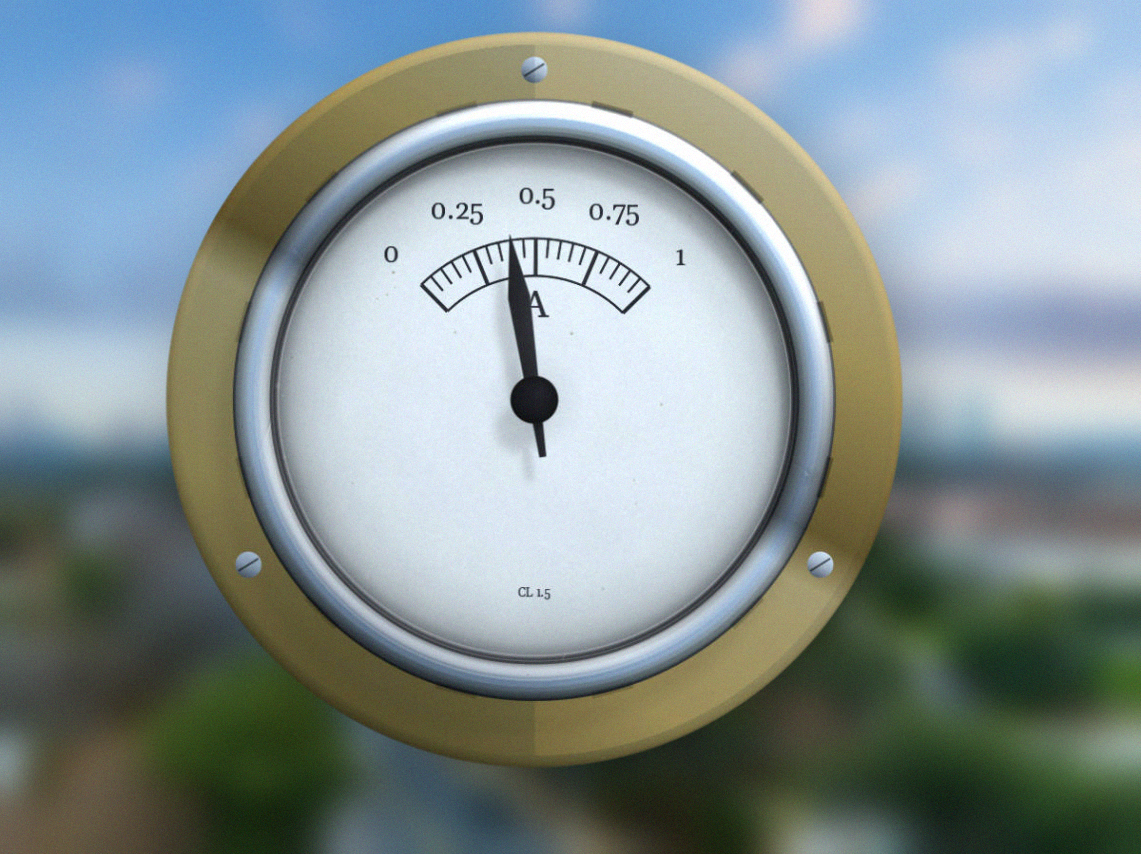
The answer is 0.4 A
